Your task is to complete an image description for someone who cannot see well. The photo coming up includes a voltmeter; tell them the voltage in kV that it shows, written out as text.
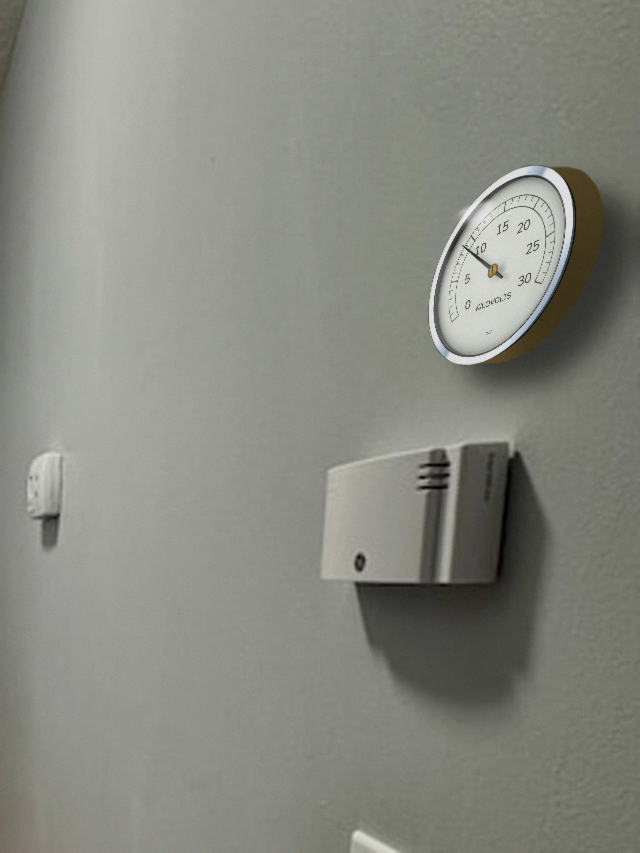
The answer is 9 kV
